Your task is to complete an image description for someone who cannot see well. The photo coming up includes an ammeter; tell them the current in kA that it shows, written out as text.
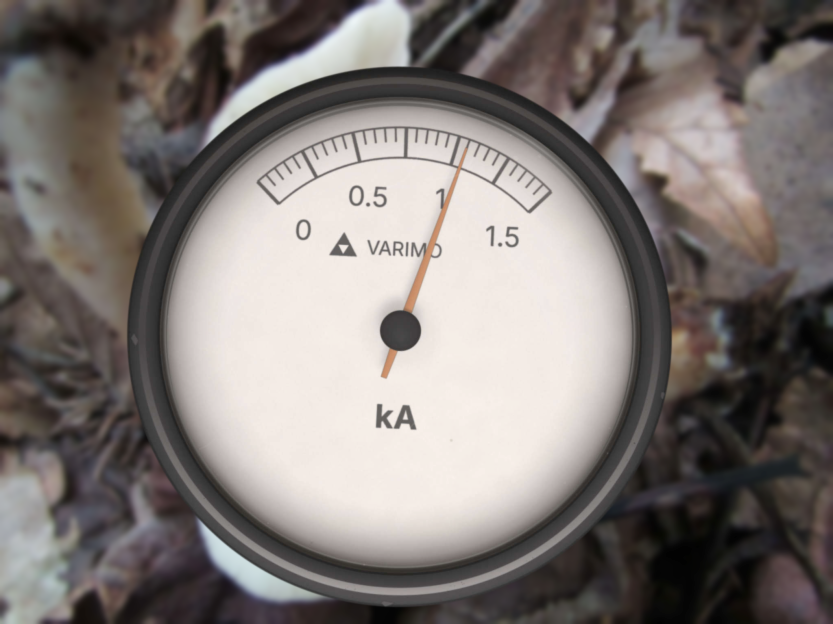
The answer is 1.05 kA
